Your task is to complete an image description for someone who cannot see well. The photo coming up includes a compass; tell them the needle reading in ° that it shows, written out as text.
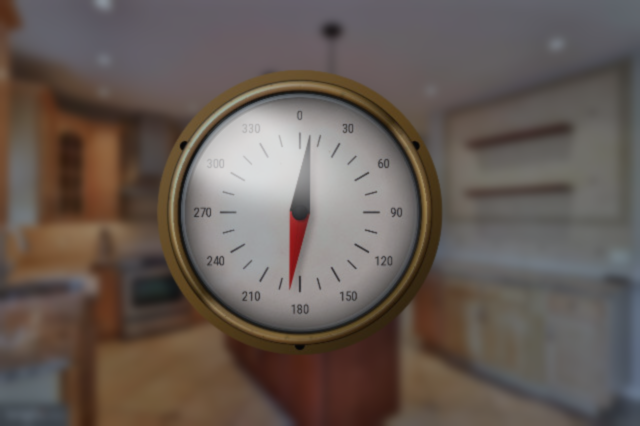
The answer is 187.5 °
